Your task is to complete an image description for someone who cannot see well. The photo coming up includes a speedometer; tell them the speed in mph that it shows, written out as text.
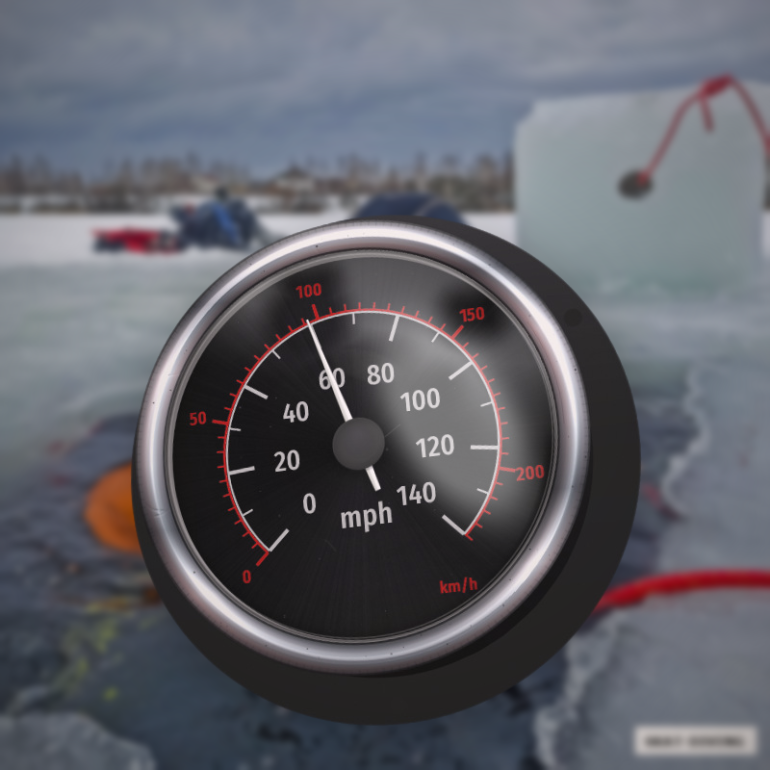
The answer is 60 mph
